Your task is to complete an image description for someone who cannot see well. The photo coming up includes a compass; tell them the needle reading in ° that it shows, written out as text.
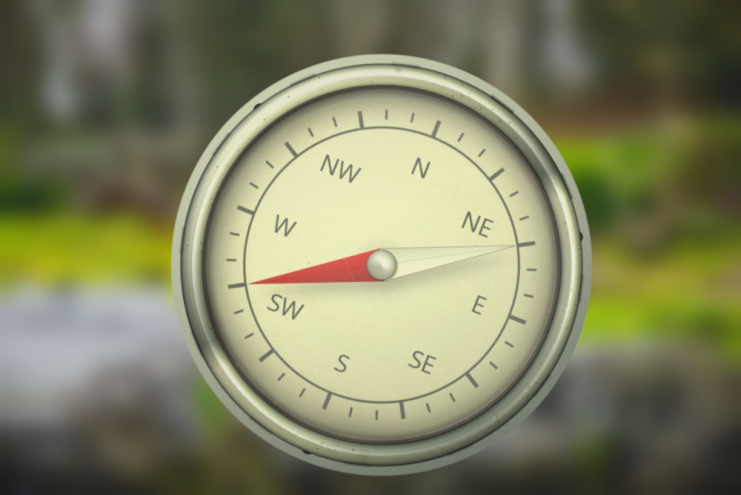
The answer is 240 °
